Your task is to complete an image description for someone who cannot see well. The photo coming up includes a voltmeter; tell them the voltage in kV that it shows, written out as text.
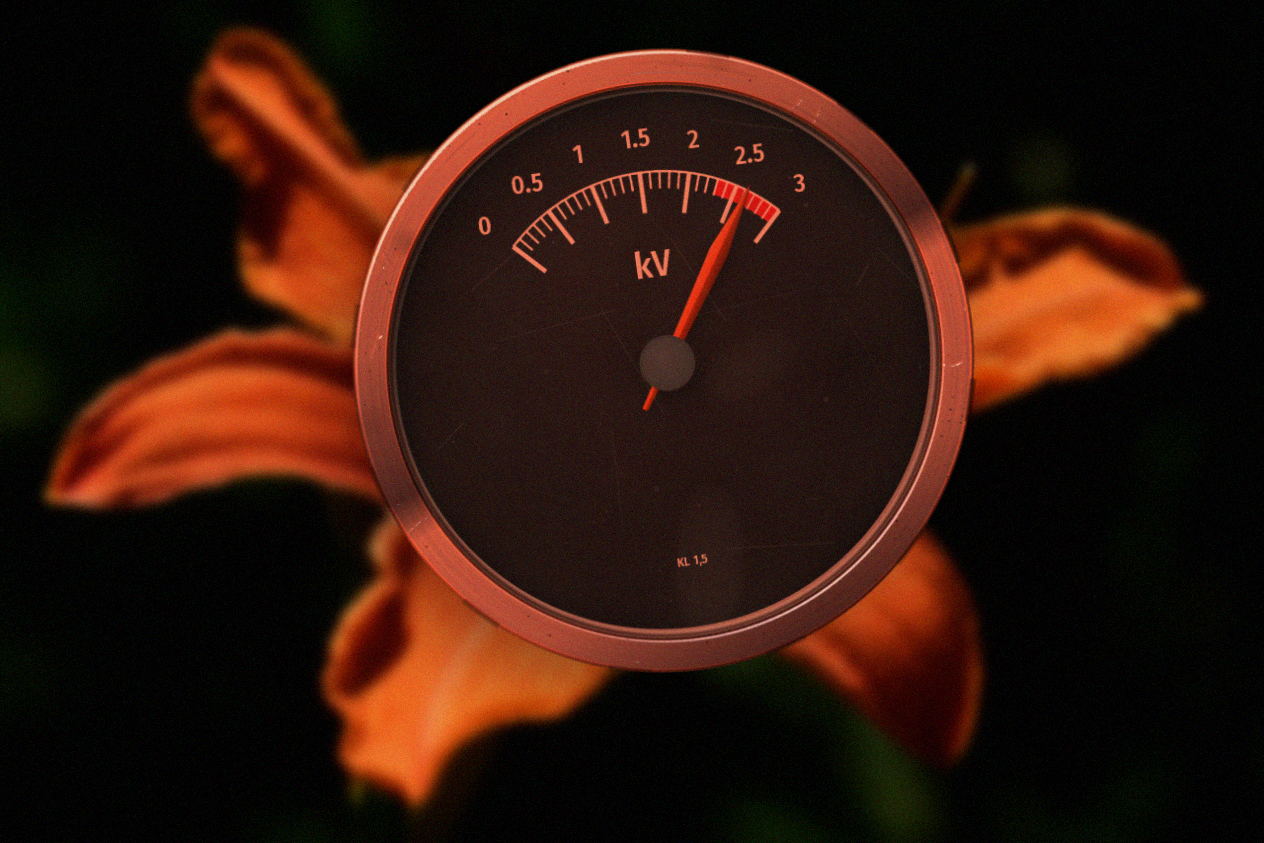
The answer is 2.6 kV
